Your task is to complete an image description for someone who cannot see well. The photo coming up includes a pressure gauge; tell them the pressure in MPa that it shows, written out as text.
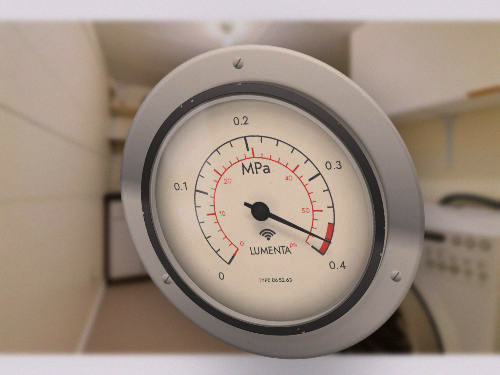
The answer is 0.38 MPa
